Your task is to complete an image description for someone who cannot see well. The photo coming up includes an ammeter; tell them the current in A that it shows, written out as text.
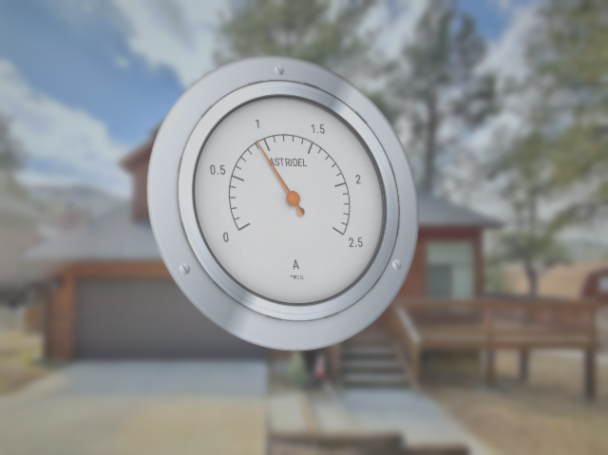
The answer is 0.9 A
